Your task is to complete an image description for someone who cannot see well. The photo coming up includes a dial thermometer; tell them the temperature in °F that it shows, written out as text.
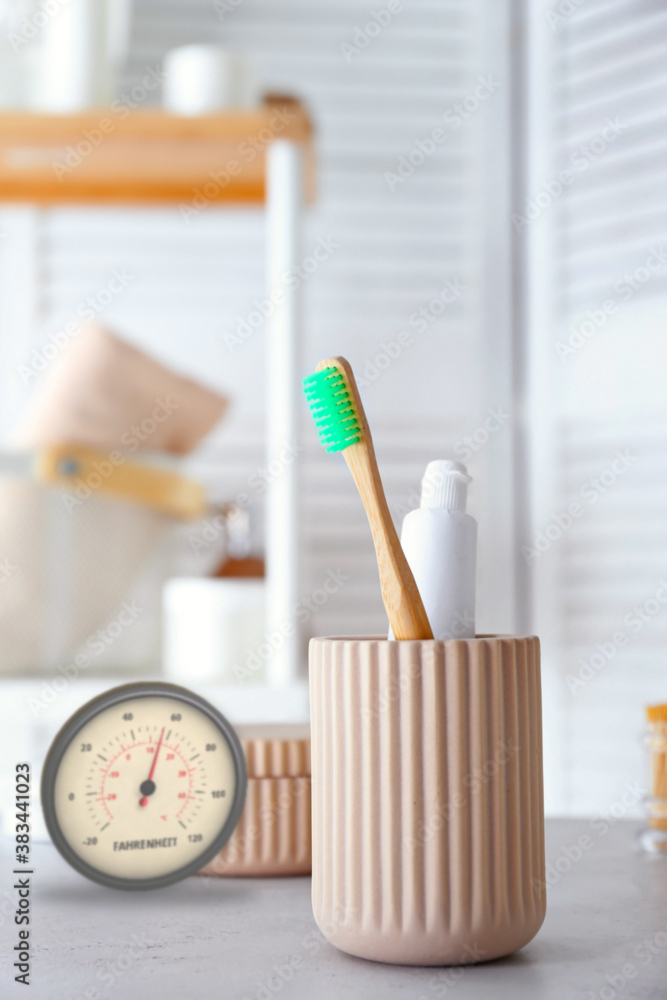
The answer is 56 °F
